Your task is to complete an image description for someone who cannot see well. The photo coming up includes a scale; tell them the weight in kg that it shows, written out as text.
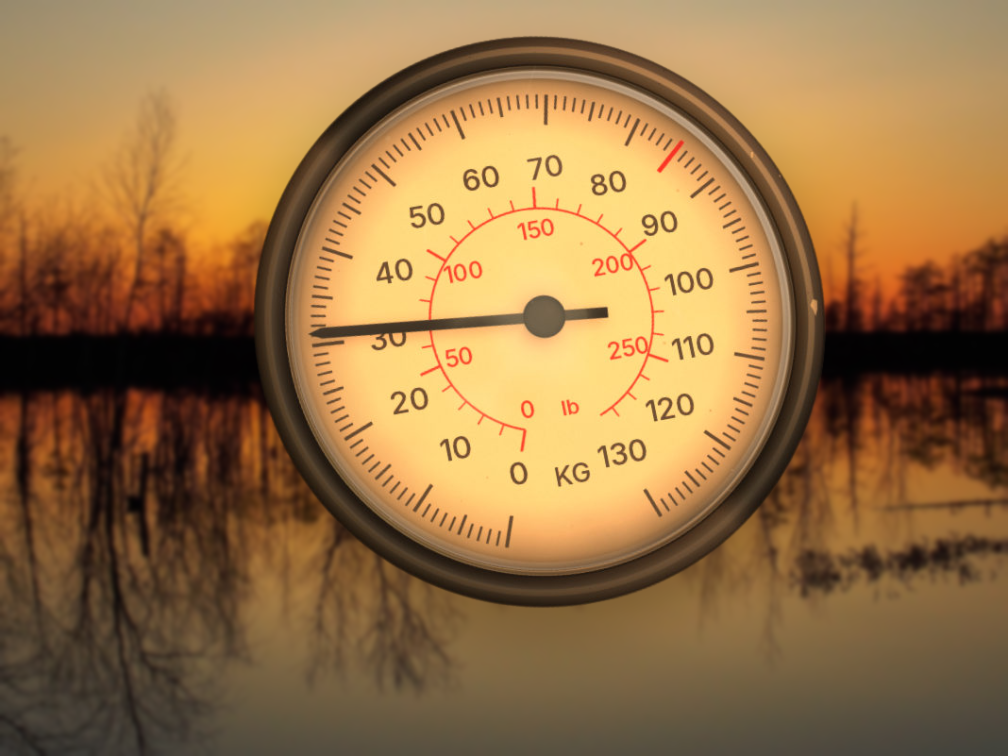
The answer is 31 kg
